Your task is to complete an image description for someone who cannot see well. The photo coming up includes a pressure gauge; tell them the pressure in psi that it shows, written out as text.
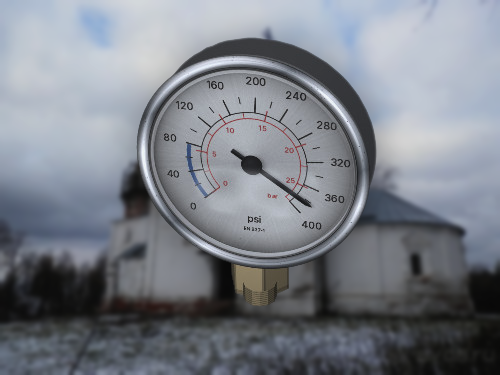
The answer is 380 psi
